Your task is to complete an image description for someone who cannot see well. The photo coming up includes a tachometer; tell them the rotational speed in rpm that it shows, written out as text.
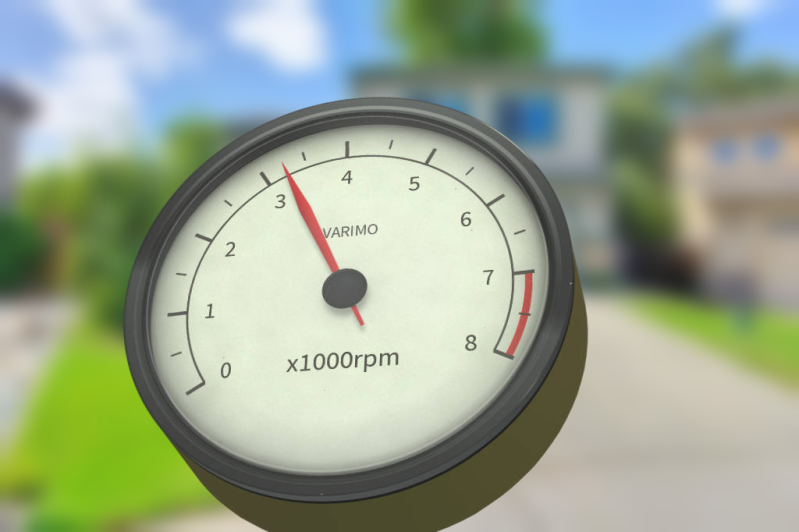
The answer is 3250 rpm
